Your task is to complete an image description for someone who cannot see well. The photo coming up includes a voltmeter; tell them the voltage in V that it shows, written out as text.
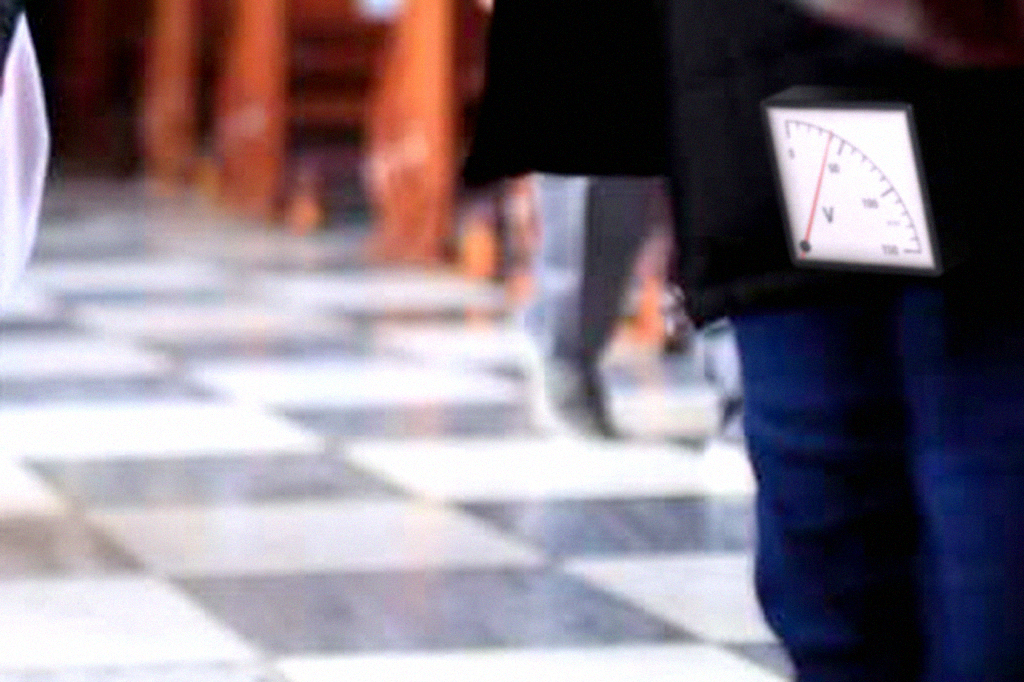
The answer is 40 V
